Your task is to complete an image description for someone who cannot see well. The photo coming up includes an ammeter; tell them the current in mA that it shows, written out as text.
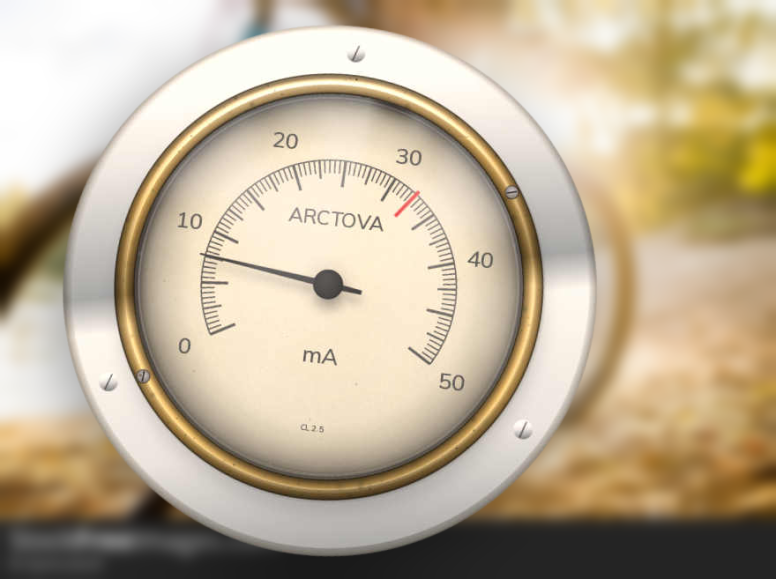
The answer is 7.5 mA
